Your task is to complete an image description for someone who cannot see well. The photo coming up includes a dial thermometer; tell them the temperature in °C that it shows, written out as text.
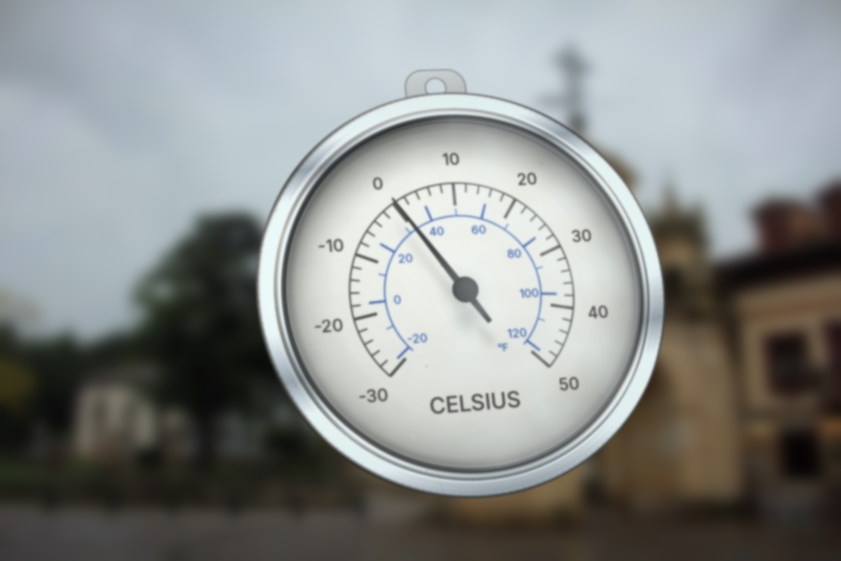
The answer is 0 °C
